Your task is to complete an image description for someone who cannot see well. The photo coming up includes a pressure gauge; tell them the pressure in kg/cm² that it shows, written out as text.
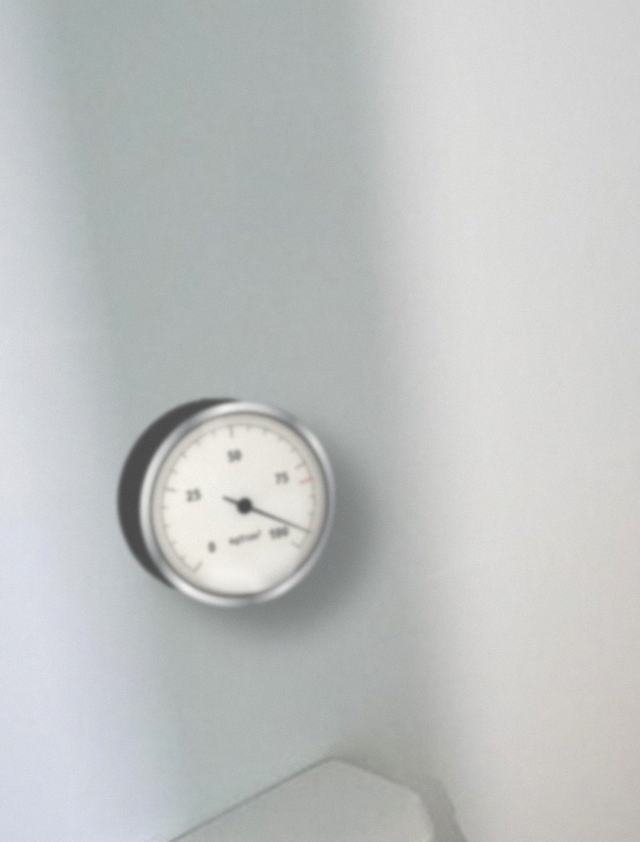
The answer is 95 kg/cm²
